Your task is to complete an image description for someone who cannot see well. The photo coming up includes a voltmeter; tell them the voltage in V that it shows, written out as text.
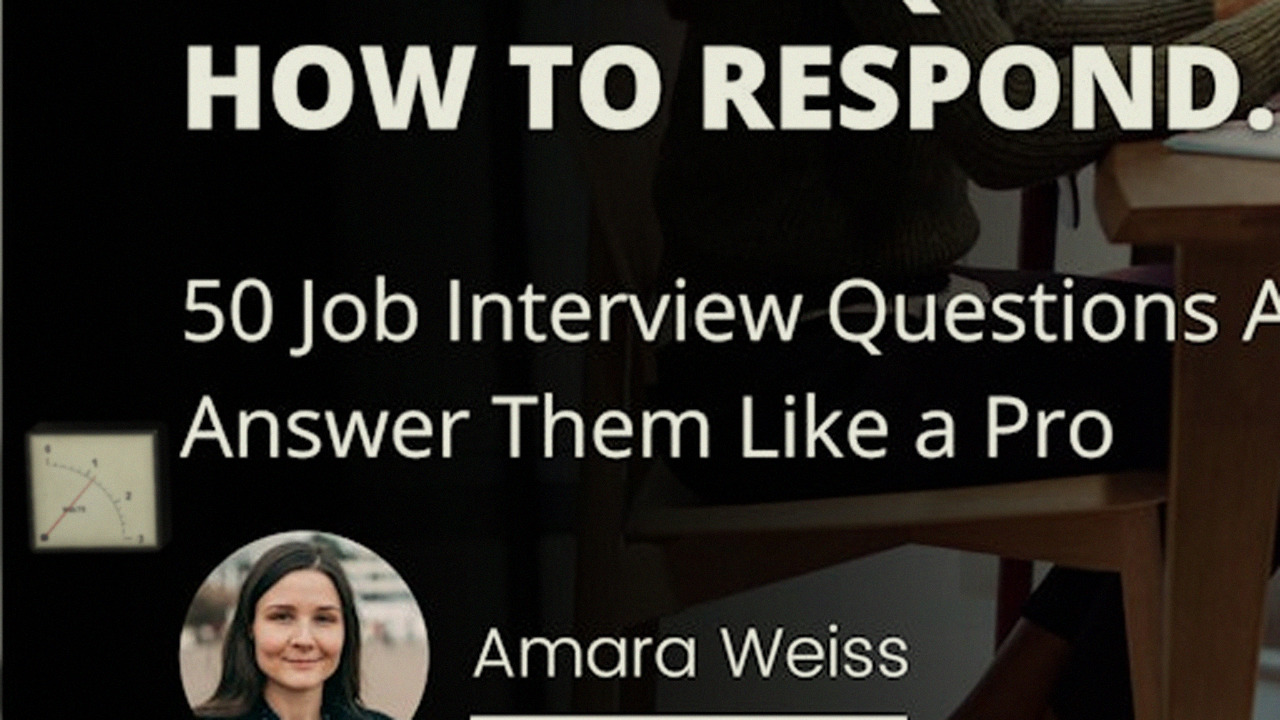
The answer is 1.2 V
